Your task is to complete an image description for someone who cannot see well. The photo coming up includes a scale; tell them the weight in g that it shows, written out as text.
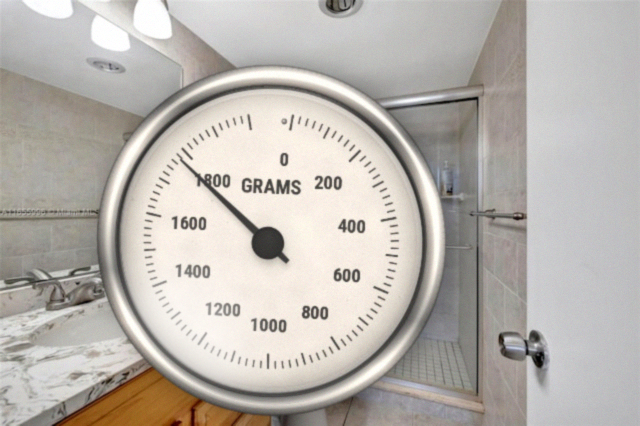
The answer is 1780 g
